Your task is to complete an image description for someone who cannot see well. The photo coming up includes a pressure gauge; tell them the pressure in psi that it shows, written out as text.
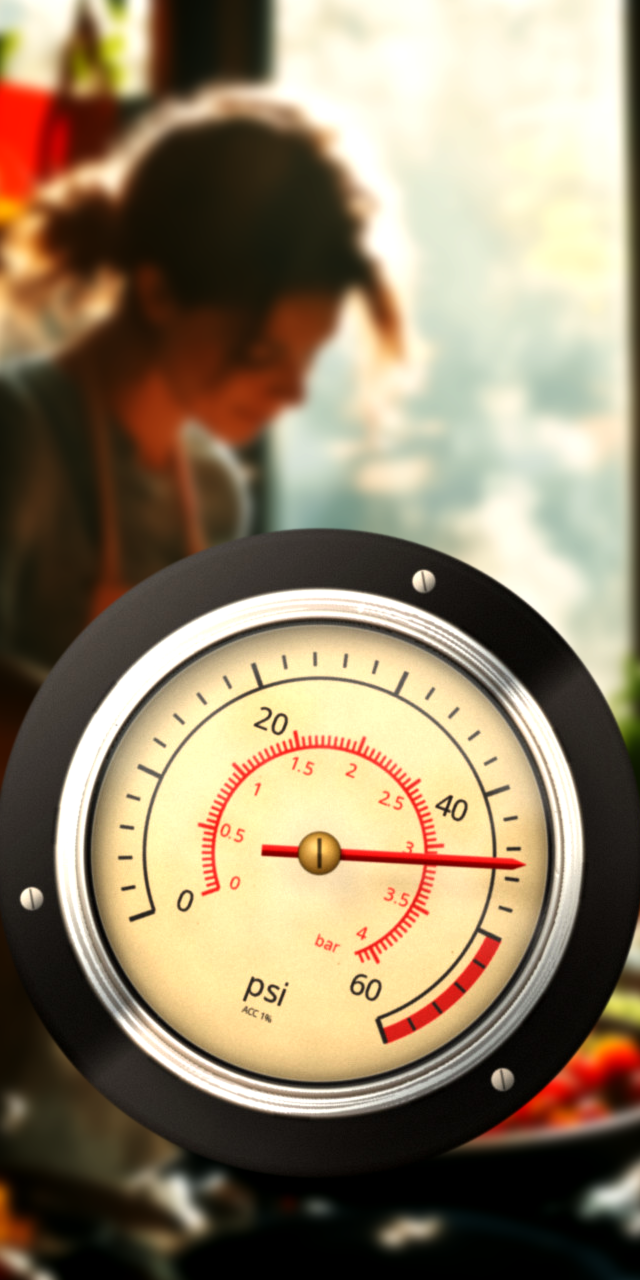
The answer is 45 psi
